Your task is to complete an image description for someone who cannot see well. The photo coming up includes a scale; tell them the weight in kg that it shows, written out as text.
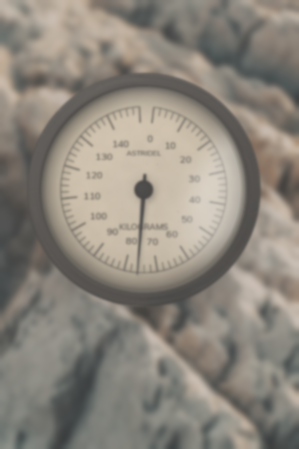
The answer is 76 kg
